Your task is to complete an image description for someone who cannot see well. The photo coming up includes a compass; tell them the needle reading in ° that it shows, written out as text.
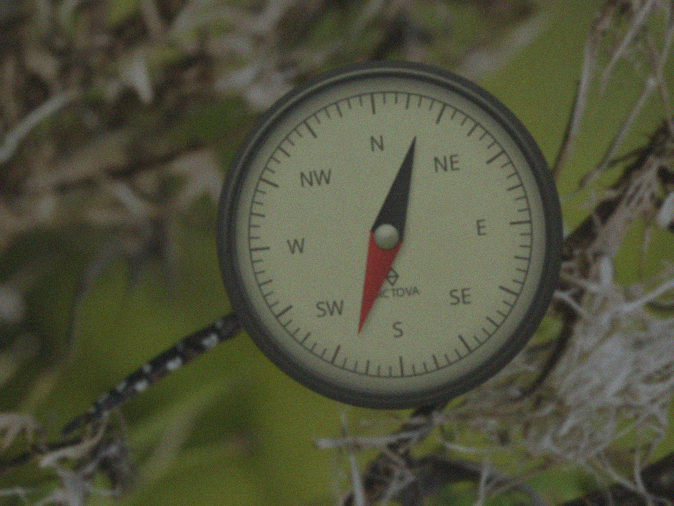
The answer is 202.5 °
